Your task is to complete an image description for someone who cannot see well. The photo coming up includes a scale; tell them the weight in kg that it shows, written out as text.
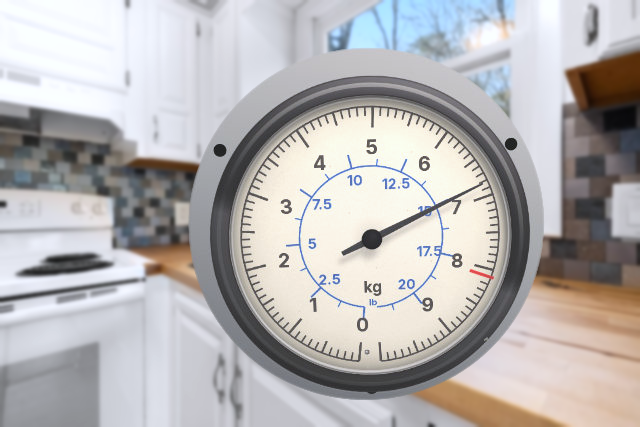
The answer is 6.8 kg
